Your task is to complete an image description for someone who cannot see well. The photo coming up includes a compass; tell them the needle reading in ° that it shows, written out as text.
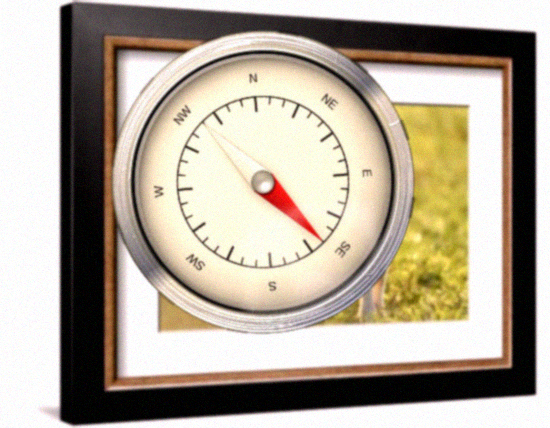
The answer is 140 °
